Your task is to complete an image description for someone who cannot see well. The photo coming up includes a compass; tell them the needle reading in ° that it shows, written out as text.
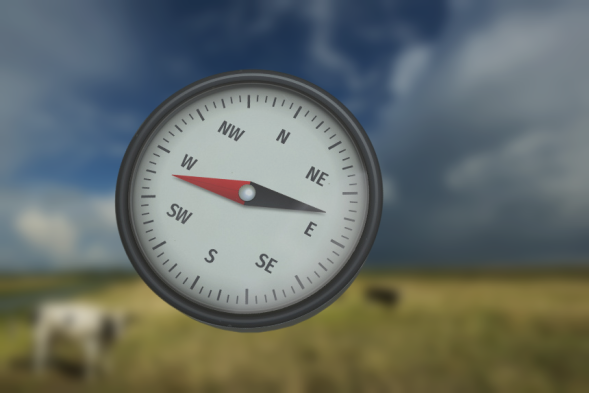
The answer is 255 °
